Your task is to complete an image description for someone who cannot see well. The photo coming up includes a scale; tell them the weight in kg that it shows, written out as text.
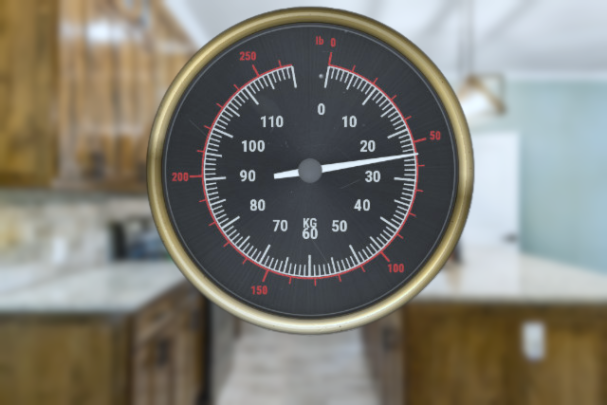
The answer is 25 kg
